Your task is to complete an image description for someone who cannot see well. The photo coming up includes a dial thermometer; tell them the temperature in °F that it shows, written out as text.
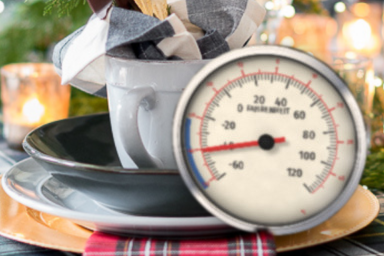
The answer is -40 °F
